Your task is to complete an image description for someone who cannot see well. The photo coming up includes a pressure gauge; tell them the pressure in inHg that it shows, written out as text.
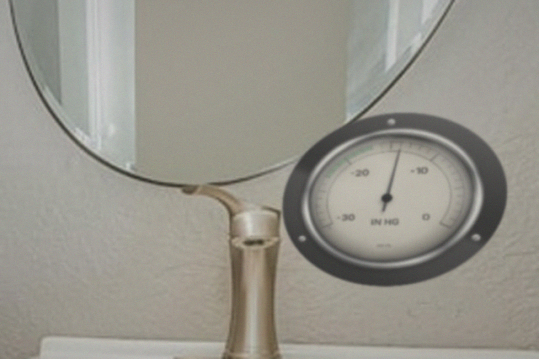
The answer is -14 inHg
